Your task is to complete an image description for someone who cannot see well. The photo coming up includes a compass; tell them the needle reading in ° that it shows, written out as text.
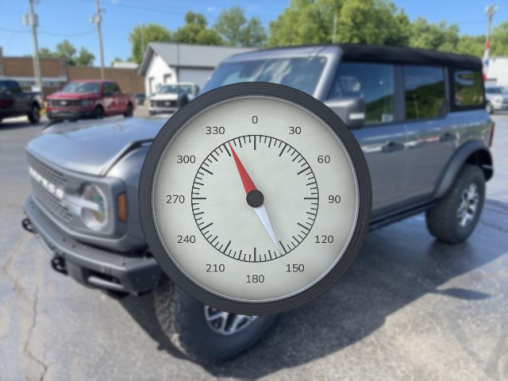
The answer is 335 °
